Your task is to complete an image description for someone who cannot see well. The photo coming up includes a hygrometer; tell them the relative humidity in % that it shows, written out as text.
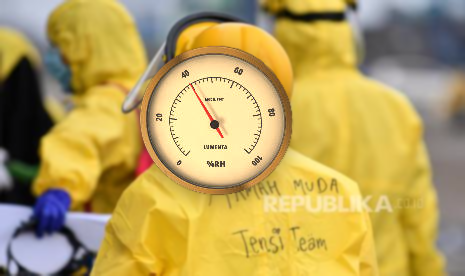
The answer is 40 %
